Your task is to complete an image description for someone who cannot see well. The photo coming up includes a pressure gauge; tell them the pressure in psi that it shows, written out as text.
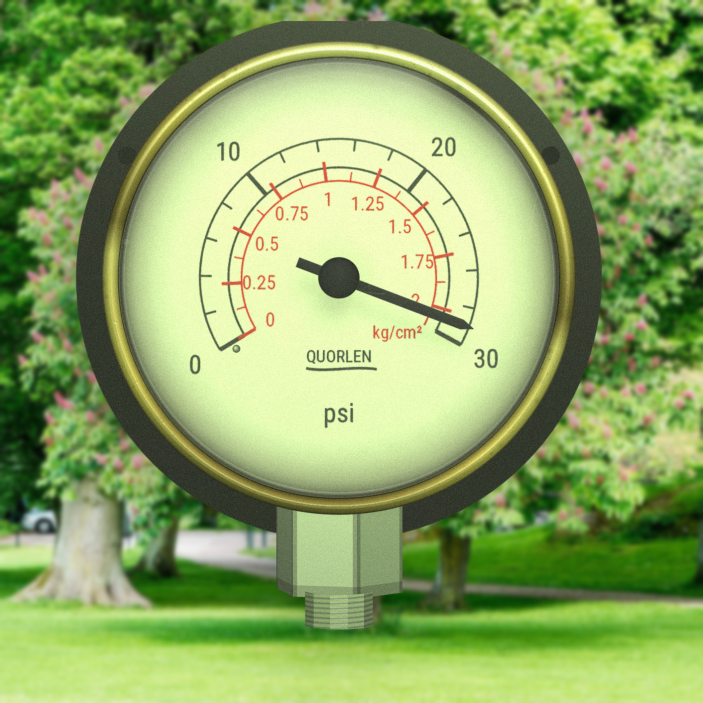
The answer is 29 psi
